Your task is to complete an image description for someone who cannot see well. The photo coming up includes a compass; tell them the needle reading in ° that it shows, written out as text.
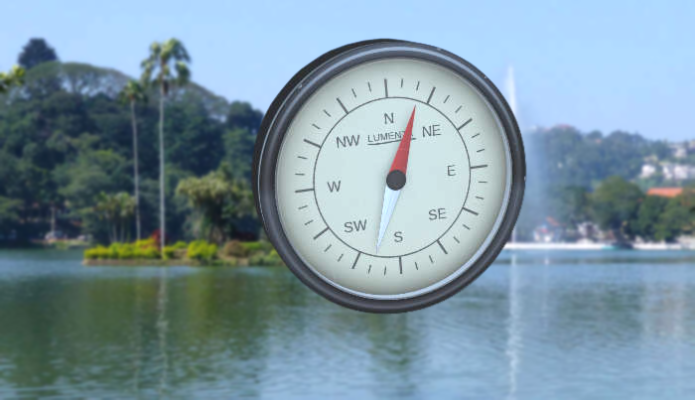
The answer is 20 °
